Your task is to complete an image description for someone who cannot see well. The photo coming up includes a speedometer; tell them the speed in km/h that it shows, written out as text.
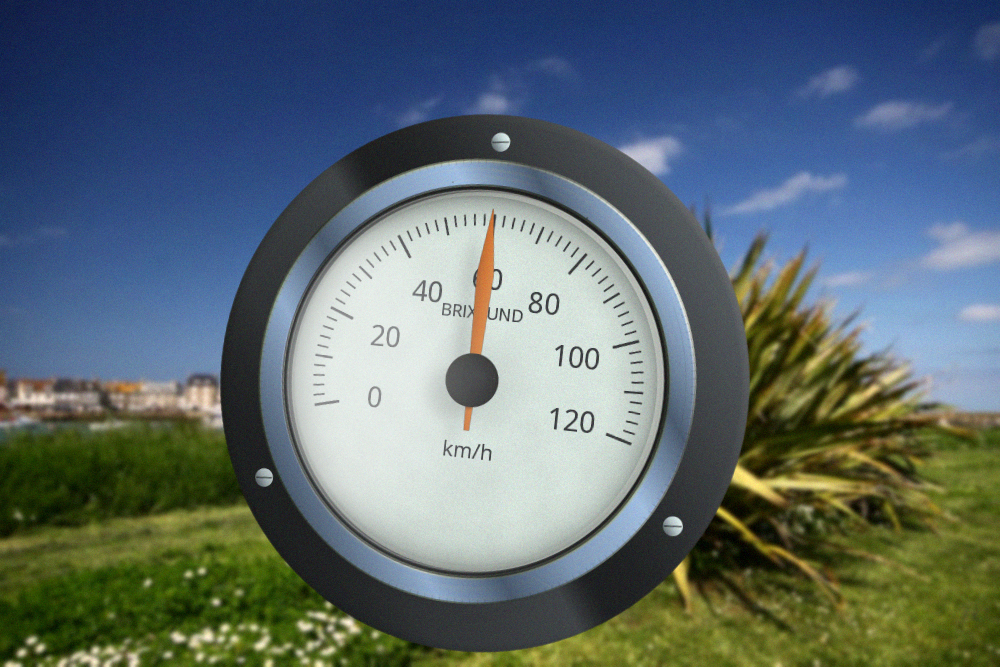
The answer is 60 km/h
